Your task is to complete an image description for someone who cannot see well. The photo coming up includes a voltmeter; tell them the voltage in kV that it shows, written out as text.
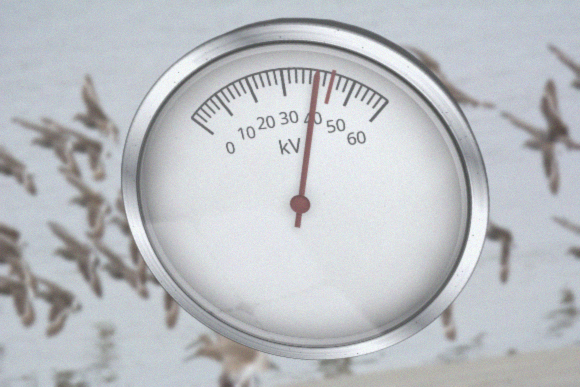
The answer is 40 kV
